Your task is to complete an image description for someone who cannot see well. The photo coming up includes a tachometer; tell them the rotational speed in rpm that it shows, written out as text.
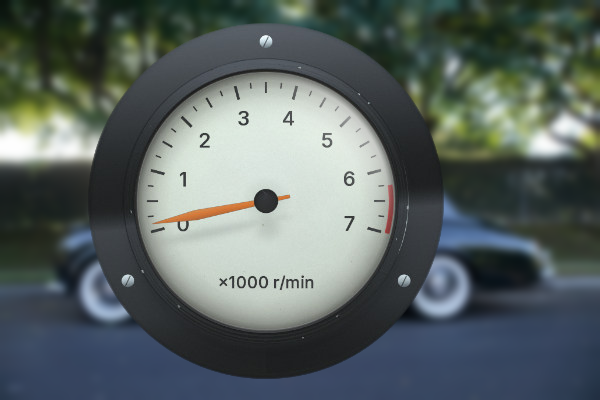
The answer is 125 rpm
